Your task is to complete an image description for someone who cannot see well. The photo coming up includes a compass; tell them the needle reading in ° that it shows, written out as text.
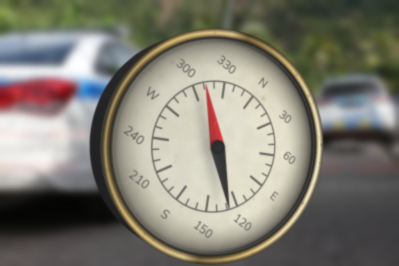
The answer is 310 °
